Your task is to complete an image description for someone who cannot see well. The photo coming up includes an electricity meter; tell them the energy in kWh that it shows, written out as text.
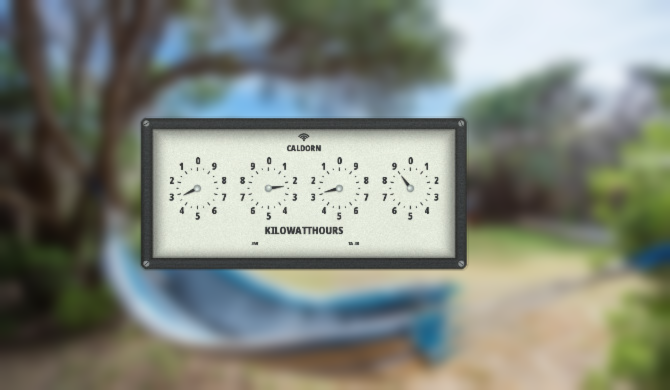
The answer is 3229 kWh
